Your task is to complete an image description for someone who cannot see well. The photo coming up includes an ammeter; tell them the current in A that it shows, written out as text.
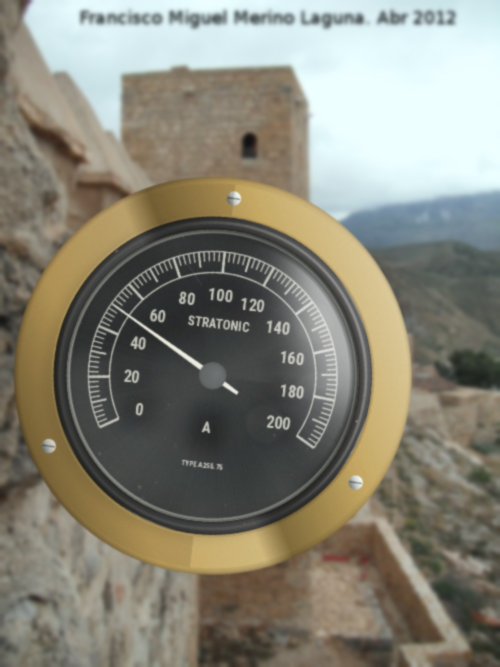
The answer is 50 A
